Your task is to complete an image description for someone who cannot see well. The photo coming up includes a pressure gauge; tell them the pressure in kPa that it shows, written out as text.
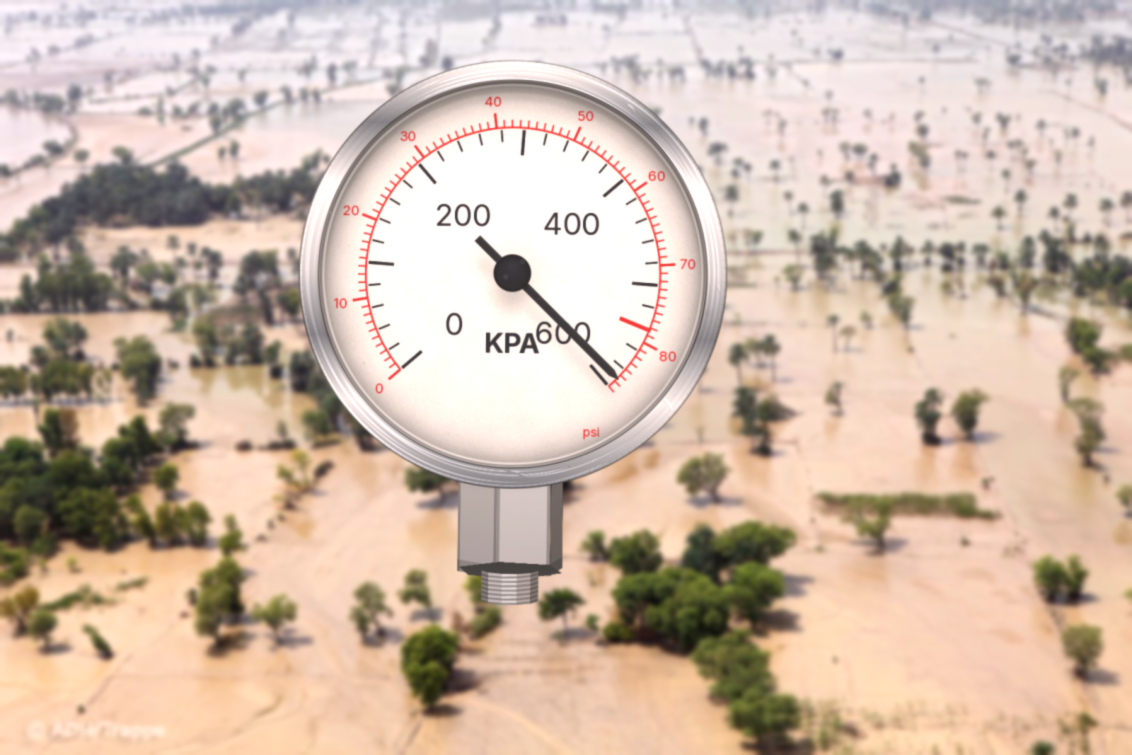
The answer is 590 kPa
